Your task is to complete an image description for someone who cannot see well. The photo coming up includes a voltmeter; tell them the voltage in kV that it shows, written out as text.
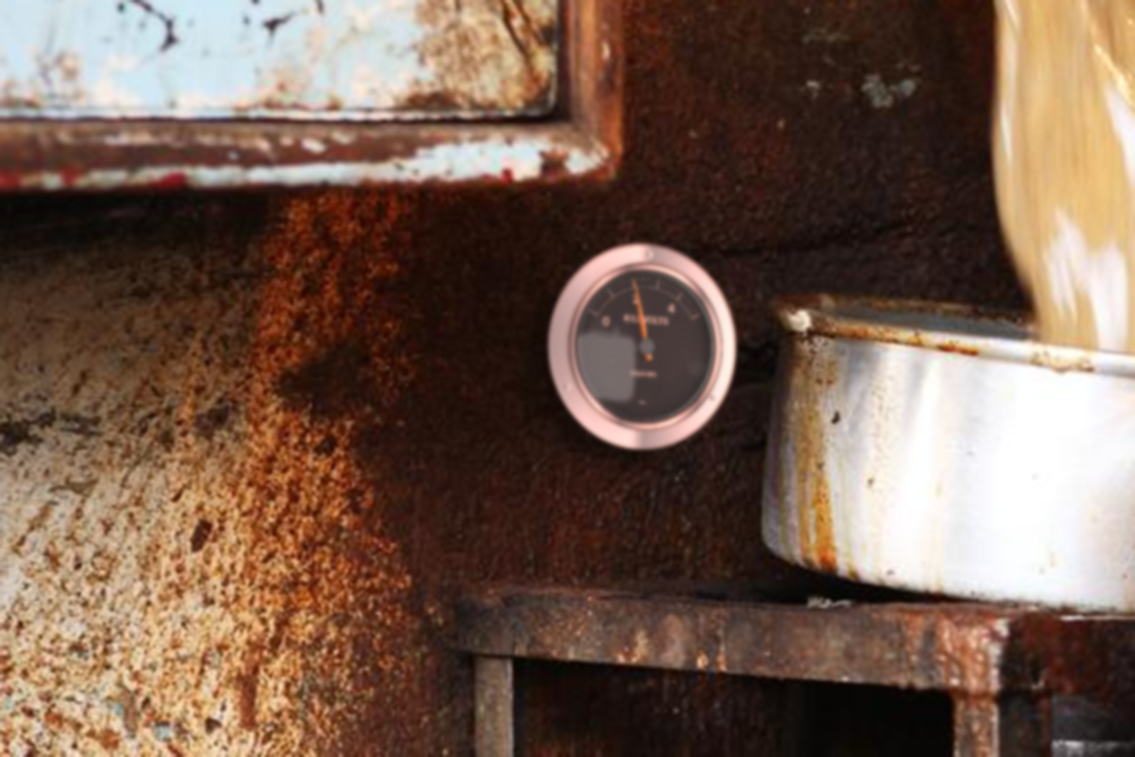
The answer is 2 kV
